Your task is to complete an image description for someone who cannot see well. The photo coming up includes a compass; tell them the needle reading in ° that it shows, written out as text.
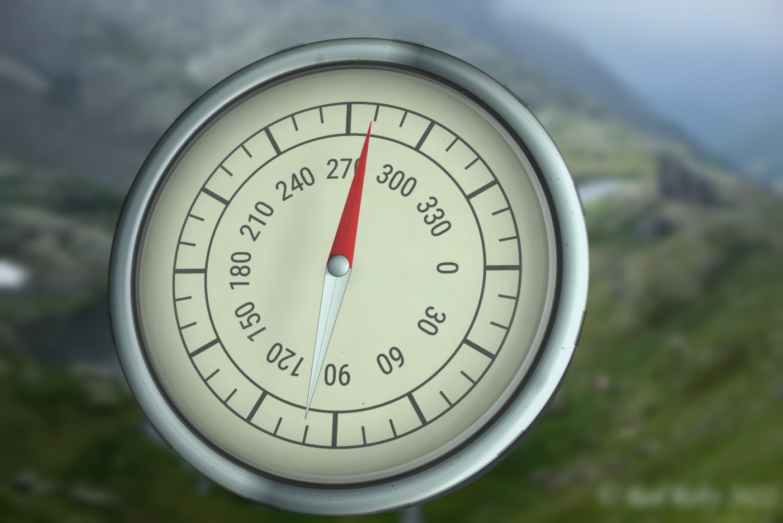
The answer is 280 °
